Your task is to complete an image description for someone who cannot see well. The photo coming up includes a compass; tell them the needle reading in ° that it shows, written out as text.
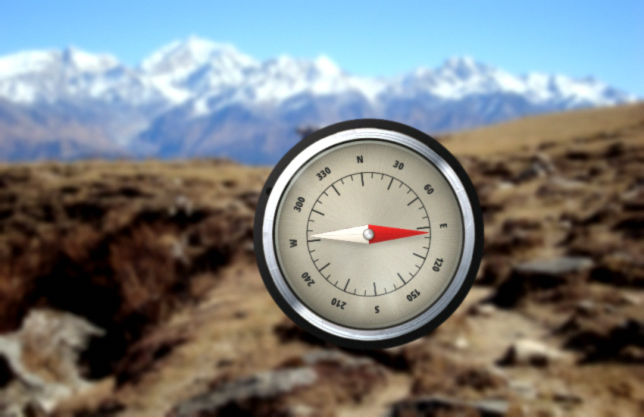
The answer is 95 °
